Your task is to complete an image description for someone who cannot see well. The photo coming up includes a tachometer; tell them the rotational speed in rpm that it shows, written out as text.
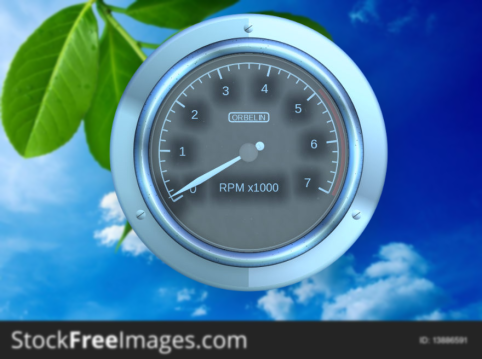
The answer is 100 rpm
